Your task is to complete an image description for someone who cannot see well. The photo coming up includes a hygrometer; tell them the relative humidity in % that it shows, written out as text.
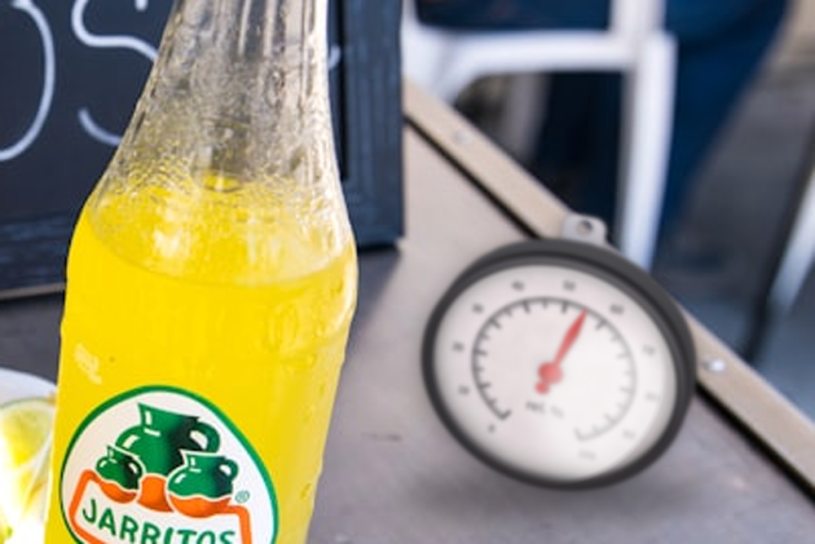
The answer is 55 %
